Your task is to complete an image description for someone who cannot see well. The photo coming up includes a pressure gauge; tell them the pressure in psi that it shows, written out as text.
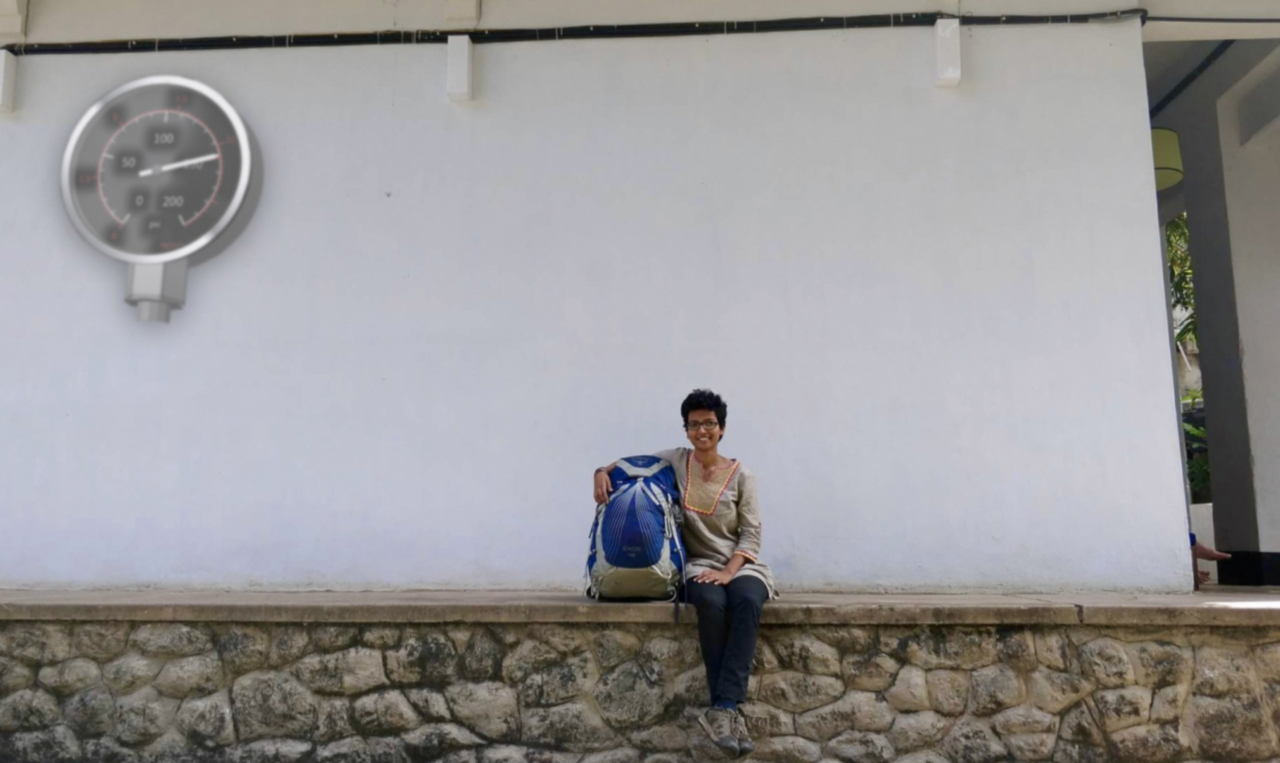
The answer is 150 psi
